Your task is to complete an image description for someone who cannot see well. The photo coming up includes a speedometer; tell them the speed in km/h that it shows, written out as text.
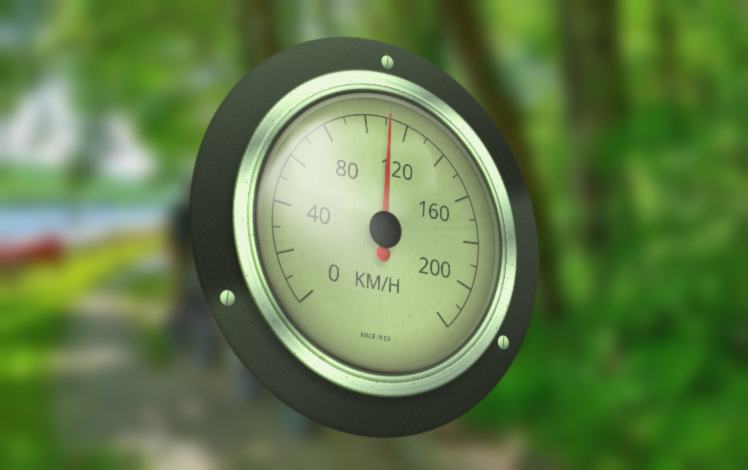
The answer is 110 km/h
